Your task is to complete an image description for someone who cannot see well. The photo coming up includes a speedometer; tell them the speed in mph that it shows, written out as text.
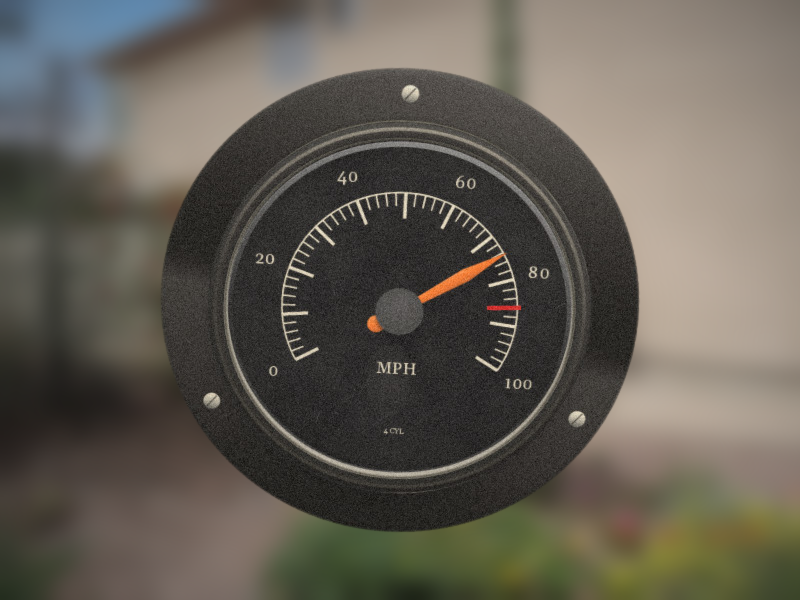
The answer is 74 mph
